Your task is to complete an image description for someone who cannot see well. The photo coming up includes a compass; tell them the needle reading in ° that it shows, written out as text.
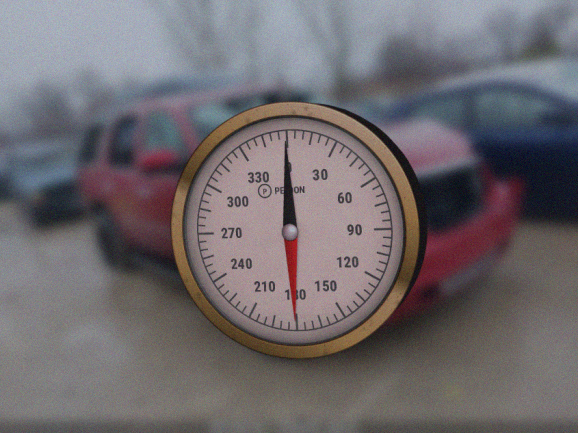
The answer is 180 °
